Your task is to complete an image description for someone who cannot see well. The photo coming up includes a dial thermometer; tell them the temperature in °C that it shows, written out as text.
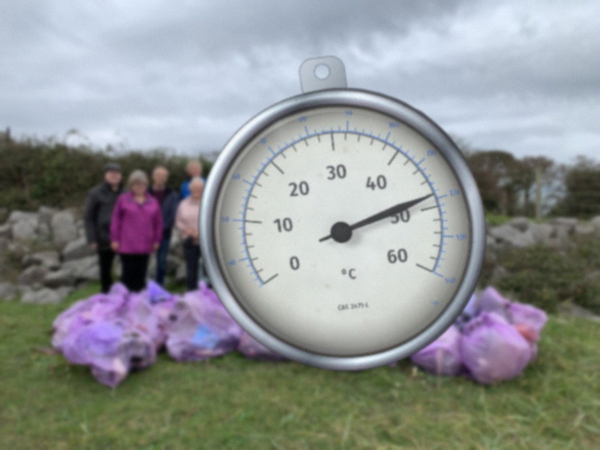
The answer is 48 °C
